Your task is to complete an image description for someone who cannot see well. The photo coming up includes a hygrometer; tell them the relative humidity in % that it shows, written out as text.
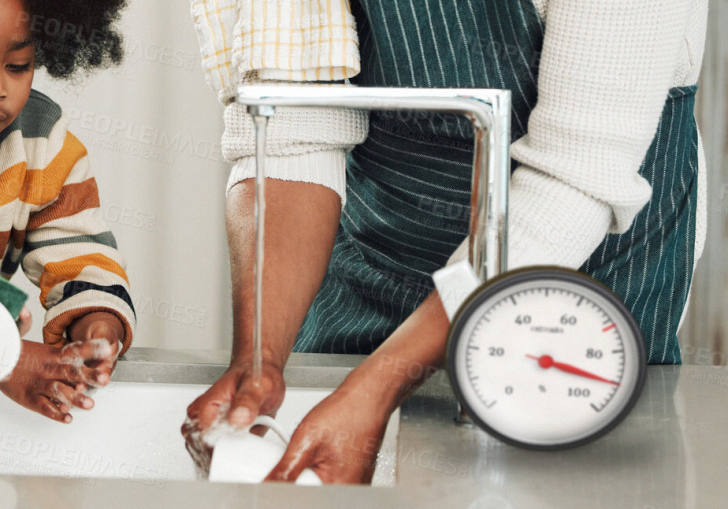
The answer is 90 %
